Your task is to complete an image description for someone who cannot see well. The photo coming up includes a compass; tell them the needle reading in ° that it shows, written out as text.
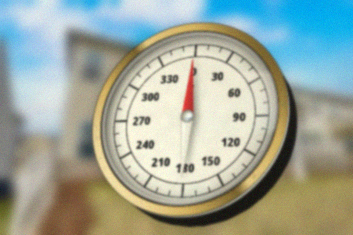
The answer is 0 °
